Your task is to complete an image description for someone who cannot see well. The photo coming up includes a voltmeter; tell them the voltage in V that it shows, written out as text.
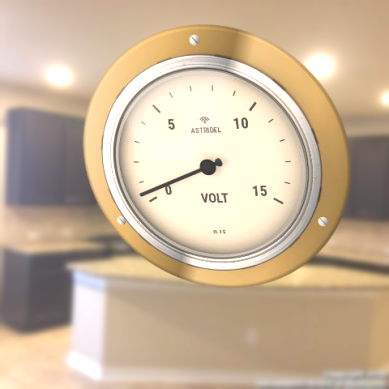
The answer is 0.5 V
